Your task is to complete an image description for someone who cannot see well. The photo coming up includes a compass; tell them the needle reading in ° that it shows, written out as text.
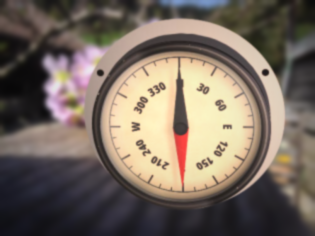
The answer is 180 °
